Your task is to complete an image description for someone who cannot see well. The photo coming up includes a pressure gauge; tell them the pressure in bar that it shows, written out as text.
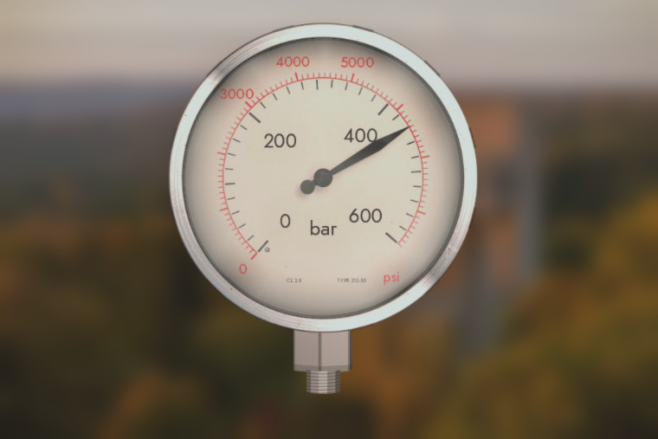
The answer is 440 bar
